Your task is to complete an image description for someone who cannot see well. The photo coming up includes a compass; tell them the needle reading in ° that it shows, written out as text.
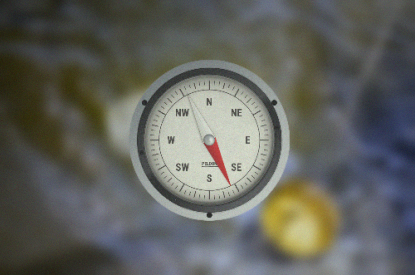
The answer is 155 °
